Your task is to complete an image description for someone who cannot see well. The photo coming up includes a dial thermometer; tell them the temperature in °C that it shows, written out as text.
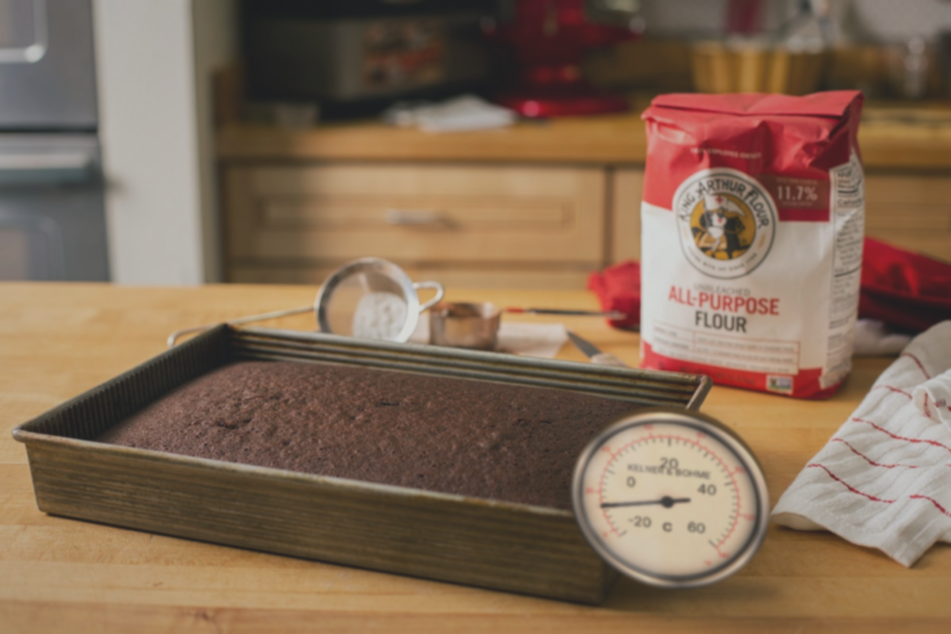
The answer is -10 °C
